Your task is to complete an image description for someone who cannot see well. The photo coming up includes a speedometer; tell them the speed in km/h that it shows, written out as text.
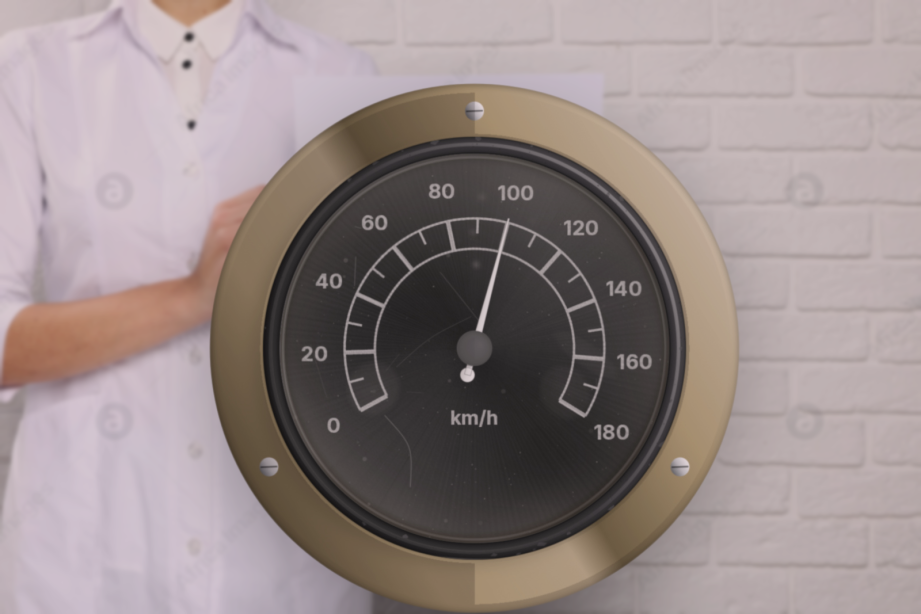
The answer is 100 km/h
